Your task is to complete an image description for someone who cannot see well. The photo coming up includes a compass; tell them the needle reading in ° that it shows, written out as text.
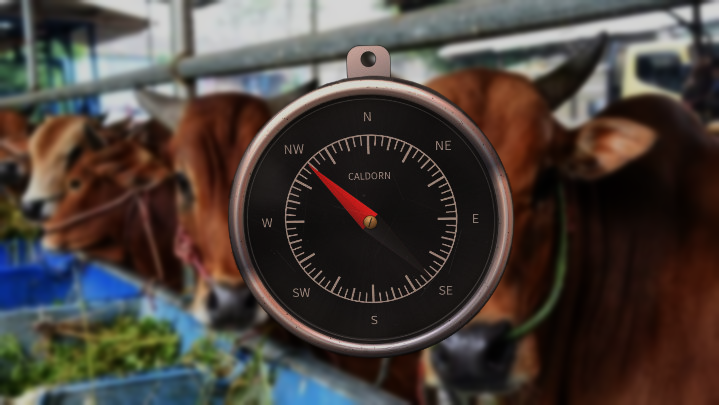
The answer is 315 °
